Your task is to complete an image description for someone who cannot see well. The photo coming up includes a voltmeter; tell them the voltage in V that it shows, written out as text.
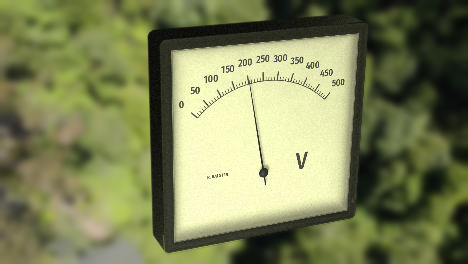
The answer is 200 V
